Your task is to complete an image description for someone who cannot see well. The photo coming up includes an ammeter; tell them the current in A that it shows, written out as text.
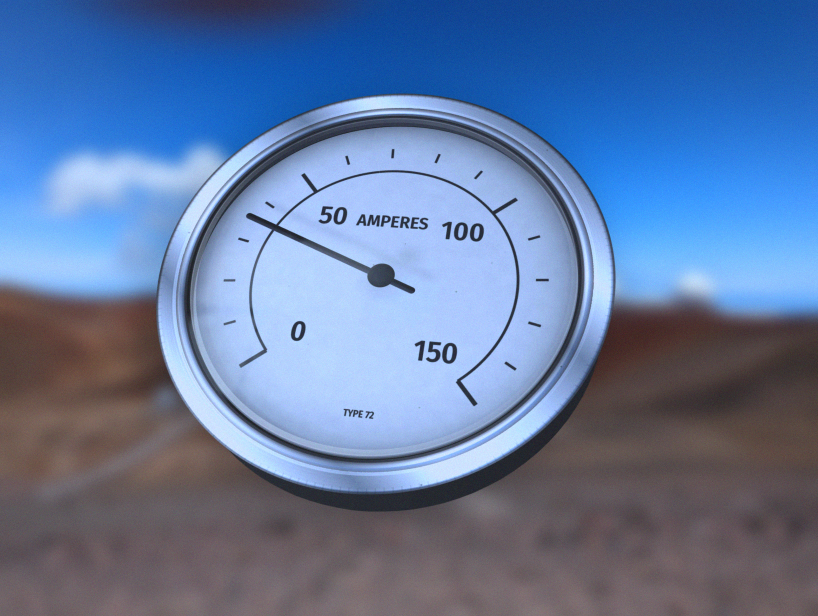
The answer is 35 A
